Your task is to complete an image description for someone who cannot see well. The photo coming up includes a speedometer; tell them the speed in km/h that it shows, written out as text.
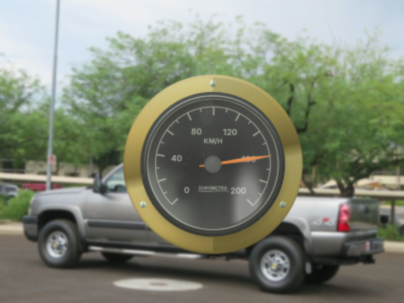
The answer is 160 km/h
